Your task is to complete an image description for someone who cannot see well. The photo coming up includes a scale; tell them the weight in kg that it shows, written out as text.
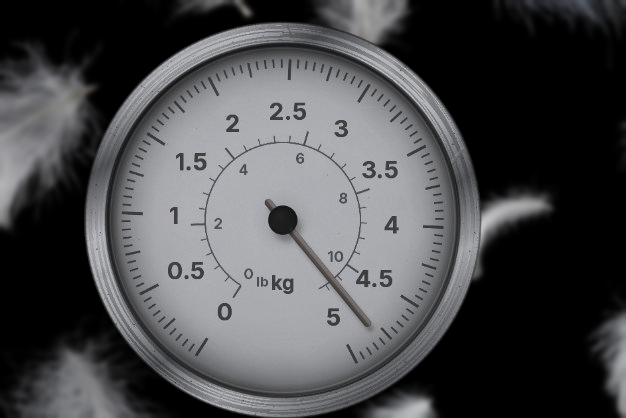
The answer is 4.8 kg
